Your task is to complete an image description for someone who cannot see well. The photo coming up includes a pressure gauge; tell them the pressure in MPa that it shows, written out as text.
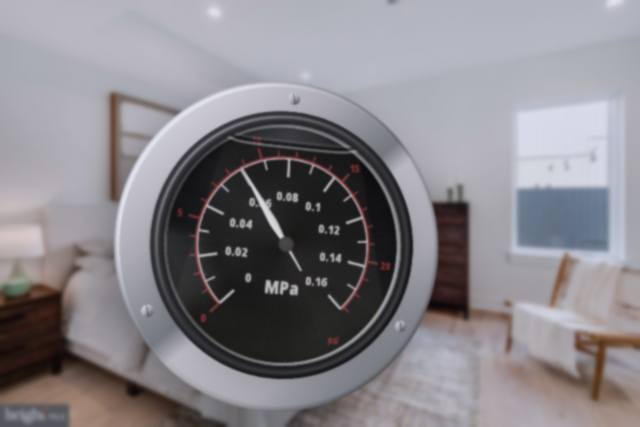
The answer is 0.06 MPa
